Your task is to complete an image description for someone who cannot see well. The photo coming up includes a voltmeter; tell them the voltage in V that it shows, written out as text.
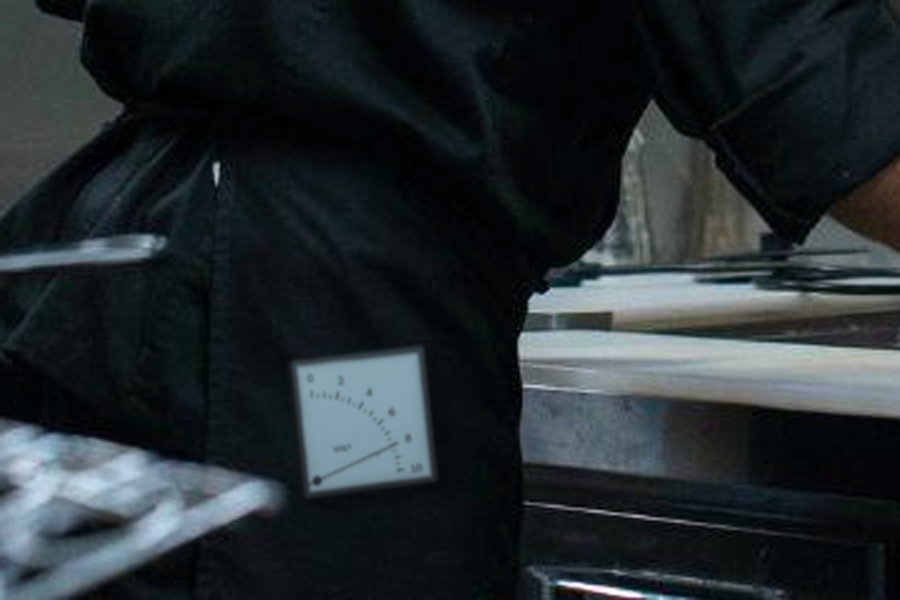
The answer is 8 V
